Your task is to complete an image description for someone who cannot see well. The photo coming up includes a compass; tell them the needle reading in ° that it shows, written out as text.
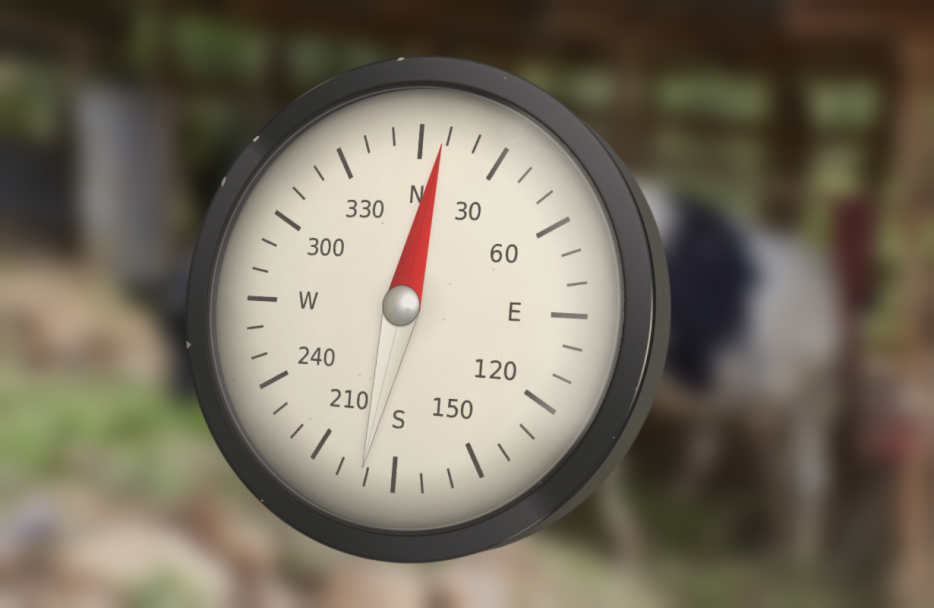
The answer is 10 °
